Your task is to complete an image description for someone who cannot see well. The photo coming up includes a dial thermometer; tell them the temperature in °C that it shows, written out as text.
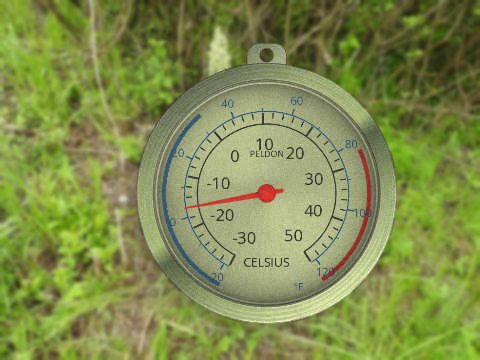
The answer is -16 °C
